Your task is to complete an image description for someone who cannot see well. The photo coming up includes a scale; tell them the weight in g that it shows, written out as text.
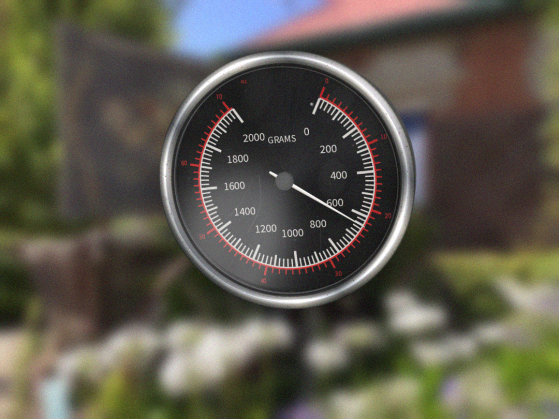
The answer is 640 g
